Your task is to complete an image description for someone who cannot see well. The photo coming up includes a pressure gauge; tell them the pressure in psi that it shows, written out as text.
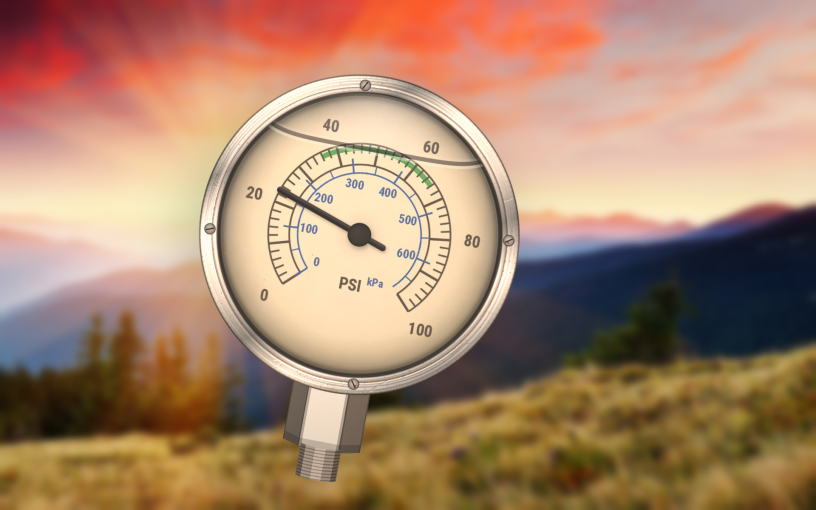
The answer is 23 psi
